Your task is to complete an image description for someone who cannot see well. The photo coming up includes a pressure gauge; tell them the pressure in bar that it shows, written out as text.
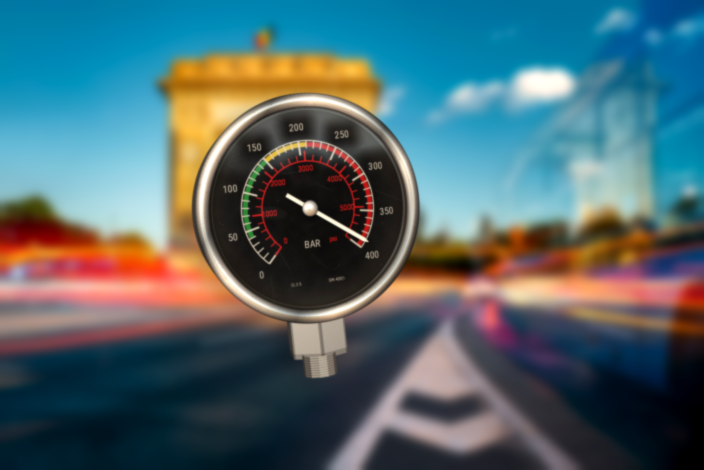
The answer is 390 bar
